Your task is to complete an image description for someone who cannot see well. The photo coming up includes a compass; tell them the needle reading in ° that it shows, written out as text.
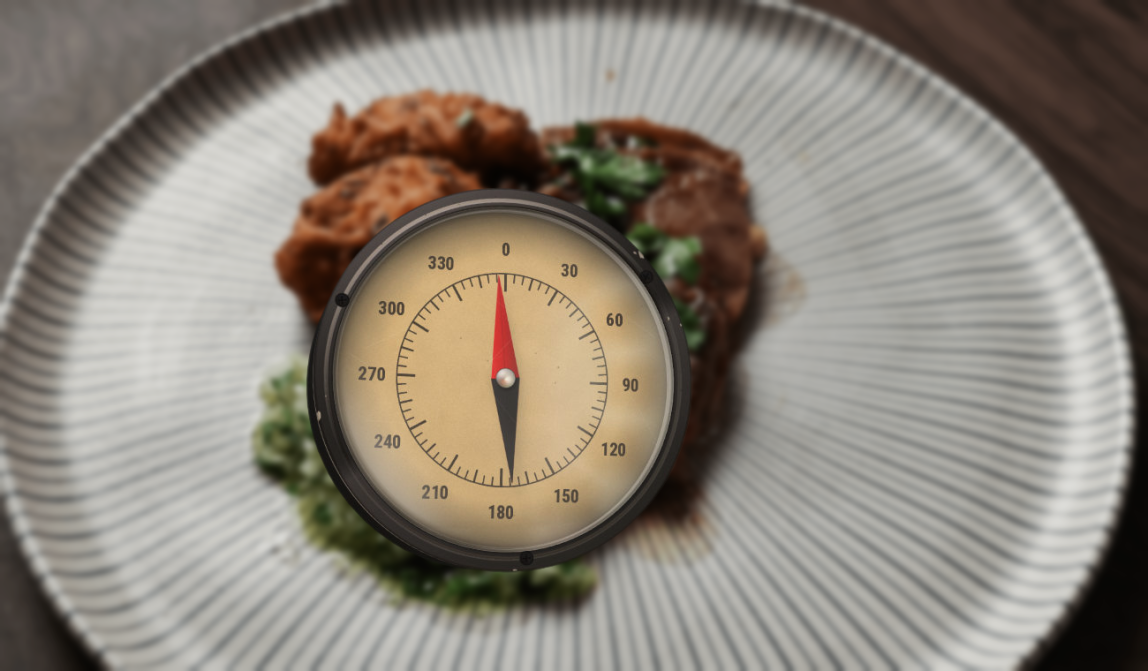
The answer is 355 °
